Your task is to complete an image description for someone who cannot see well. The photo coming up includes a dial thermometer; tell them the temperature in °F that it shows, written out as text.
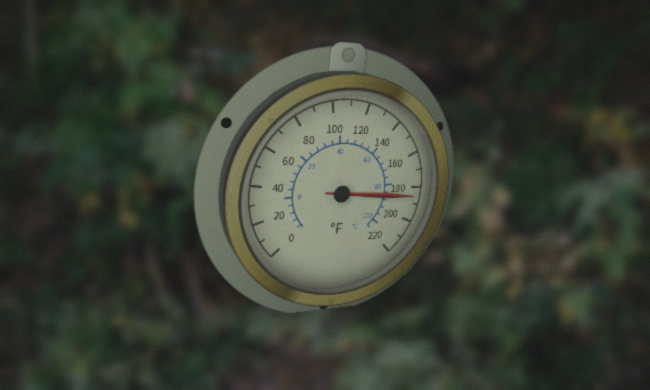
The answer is 185 °F
